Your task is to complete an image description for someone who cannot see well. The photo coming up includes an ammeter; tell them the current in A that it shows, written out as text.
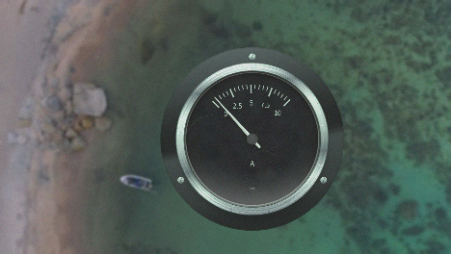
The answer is 0.5 A
